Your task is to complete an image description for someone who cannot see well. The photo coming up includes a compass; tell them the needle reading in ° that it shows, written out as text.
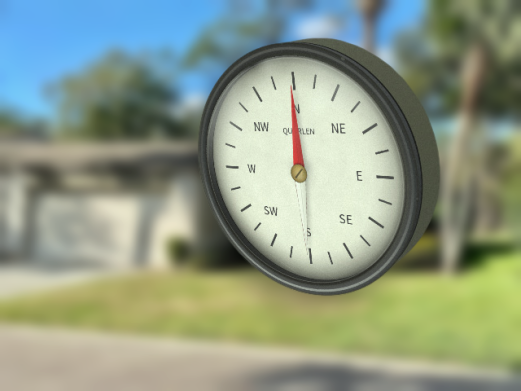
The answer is 0 °
